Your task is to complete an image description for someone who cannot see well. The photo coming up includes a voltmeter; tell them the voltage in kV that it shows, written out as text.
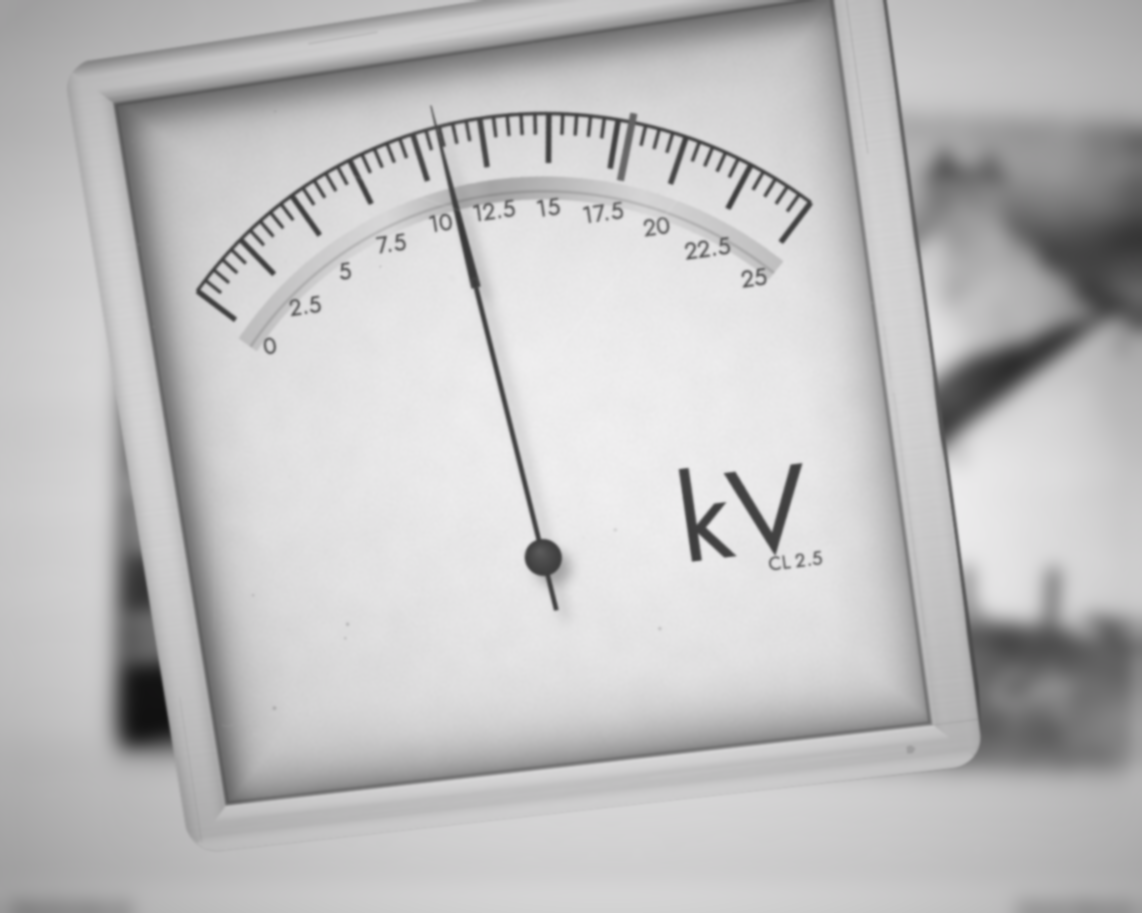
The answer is 11 kV
